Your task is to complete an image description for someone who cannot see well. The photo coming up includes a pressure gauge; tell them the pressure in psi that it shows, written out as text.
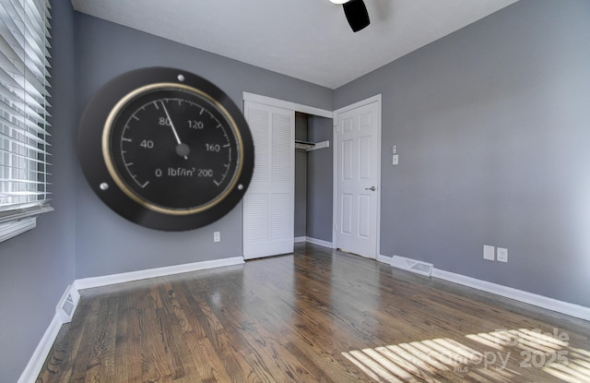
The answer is 85 psi
